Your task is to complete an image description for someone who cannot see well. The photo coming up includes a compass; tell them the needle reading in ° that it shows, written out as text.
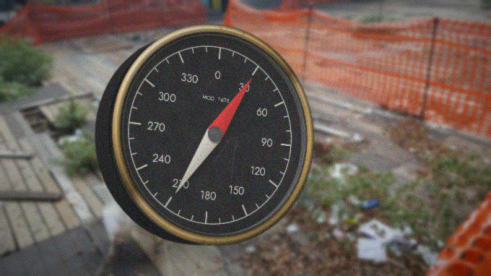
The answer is 30 °
